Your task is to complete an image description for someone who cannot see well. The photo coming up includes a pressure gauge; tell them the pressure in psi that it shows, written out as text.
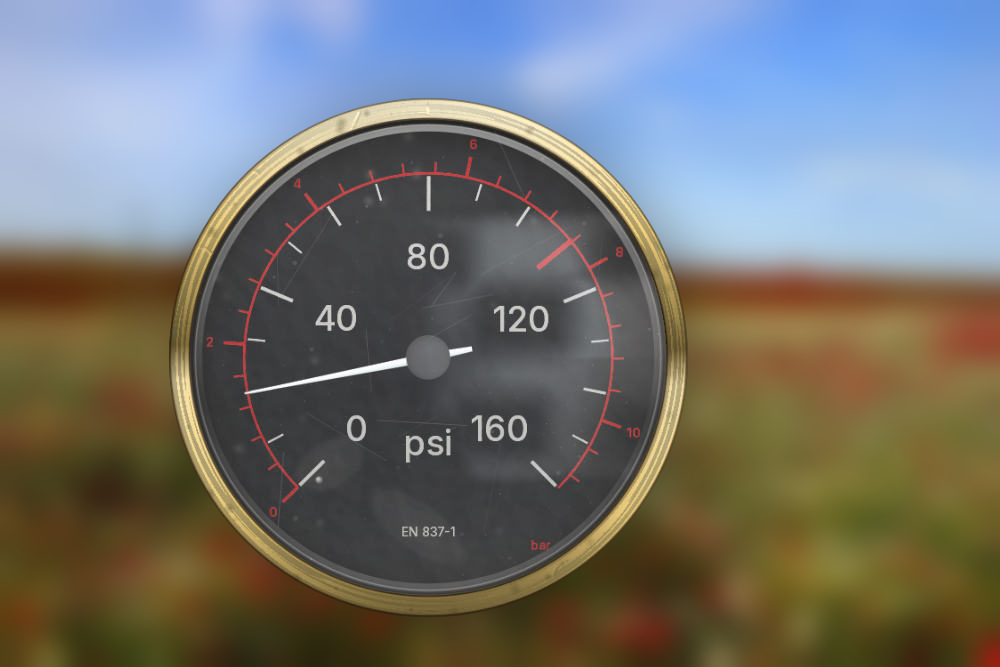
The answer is 20 psi
